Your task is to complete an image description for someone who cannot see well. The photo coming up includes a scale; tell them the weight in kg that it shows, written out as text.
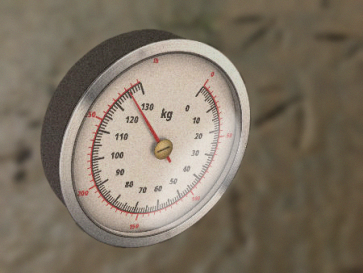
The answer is 125 kg
